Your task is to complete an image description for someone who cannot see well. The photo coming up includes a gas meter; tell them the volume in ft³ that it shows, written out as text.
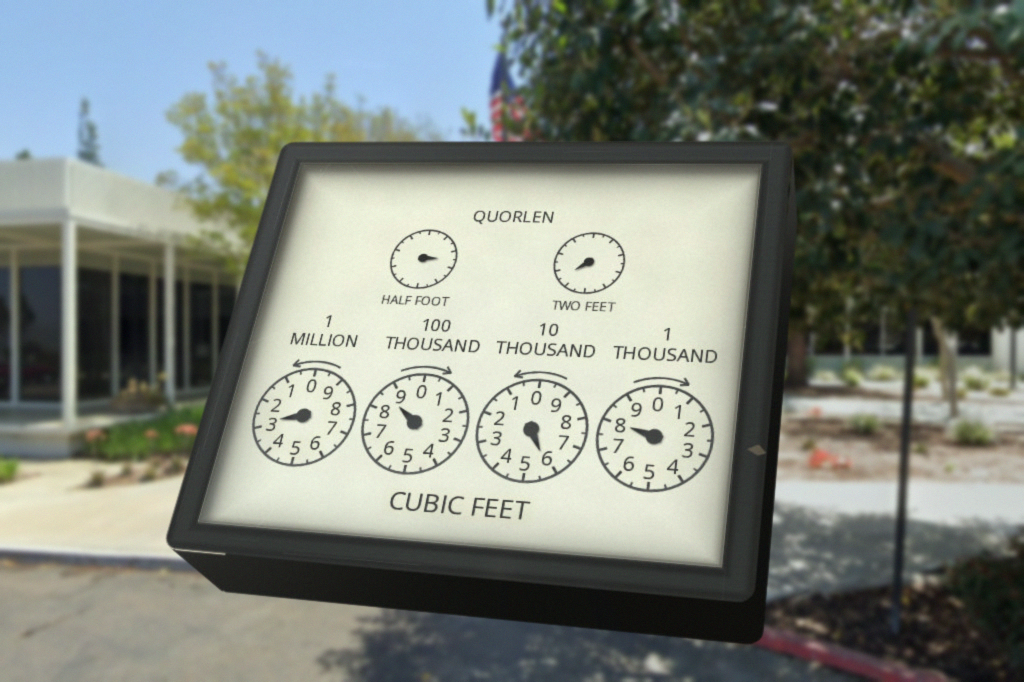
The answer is 285800 ft³
